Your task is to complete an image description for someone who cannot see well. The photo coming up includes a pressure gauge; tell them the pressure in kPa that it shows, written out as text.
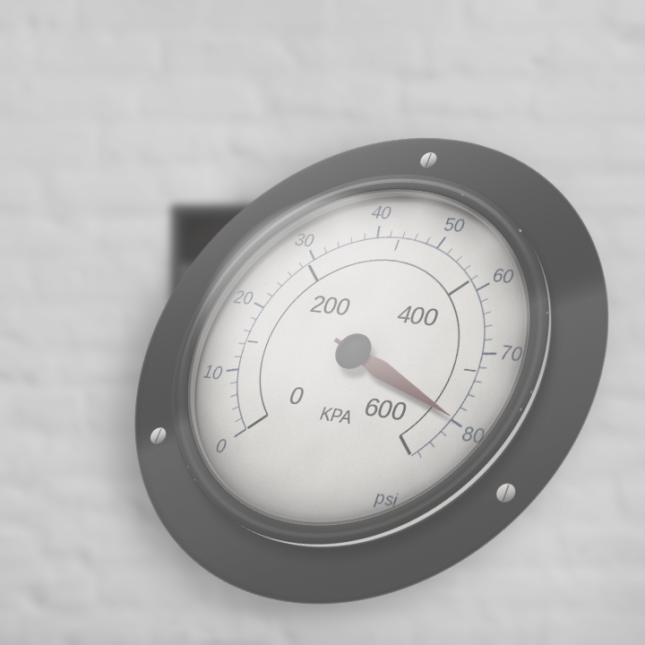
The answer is 550 kPa
